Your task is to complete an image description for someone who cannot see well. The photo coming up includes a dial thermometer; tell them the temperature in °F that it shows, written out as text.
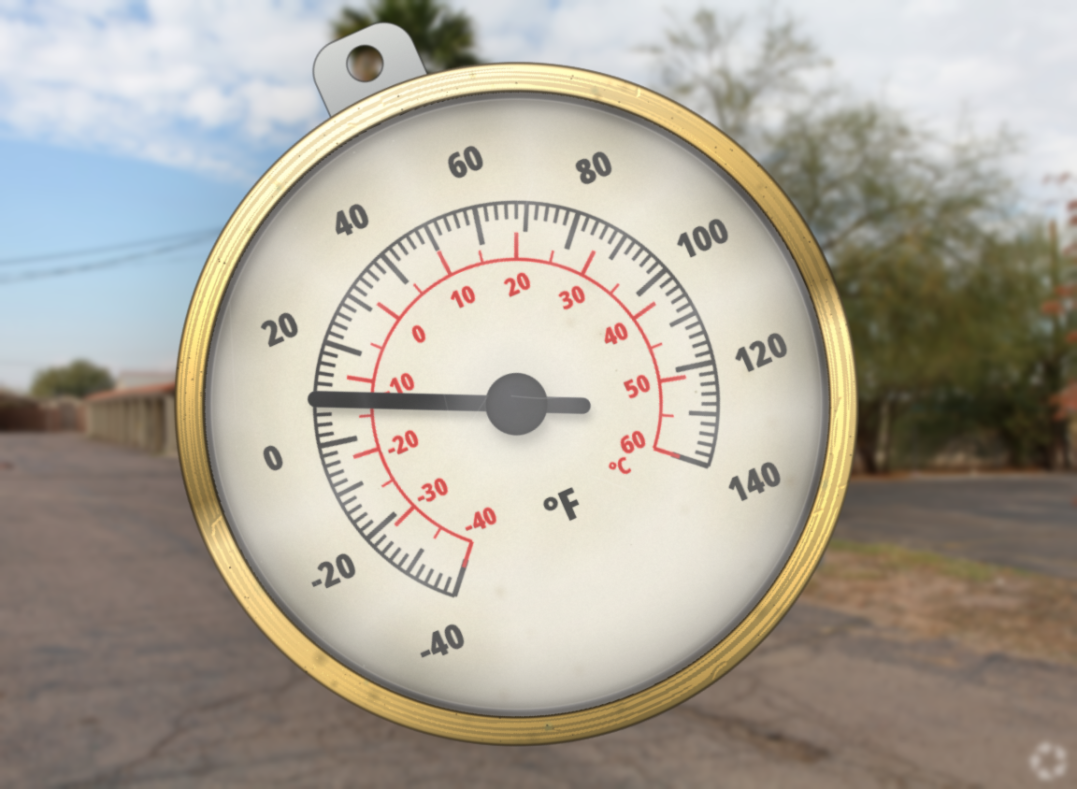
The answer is 9 °F
